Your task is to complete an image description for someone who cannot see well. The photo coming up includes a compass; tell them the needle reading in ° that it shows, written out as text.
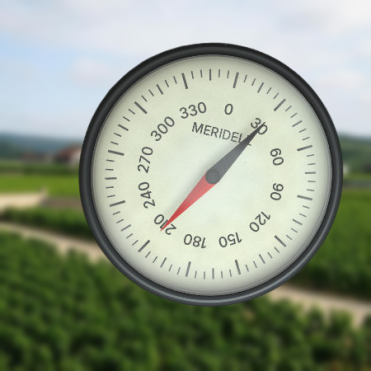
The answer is 210 °
